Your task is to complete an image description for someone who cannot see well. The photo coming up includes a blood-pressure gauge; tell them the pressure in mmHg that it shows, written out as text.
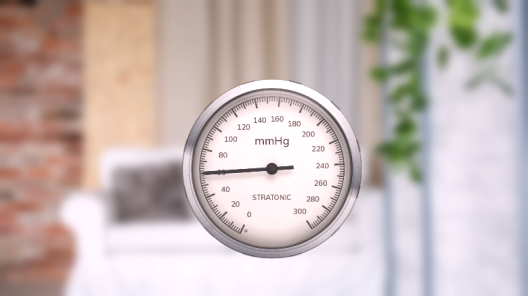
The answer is 60 mmHg
